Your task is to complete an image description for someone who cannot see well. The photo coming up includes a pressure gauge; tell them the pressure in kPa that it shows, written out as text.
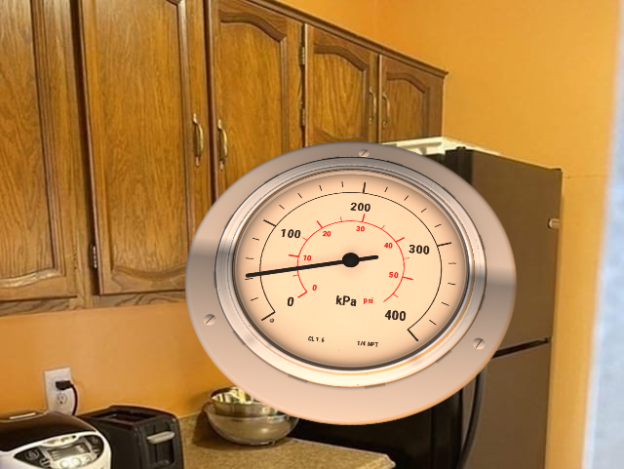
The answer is 40 kPa
